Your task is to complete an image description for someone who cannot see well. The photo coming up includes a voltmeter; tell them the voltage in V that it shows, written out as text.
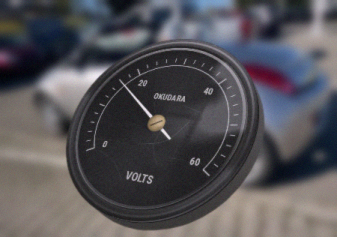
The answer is 16 V
